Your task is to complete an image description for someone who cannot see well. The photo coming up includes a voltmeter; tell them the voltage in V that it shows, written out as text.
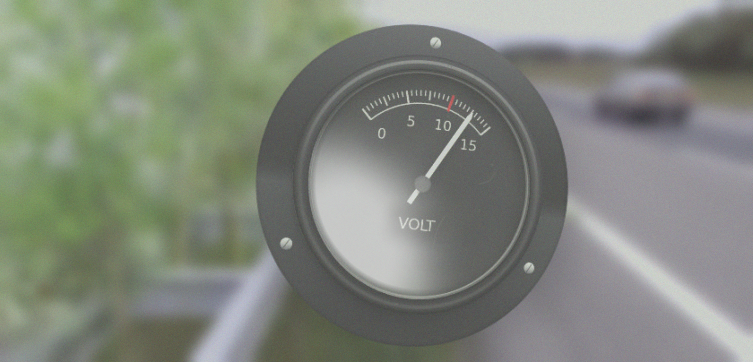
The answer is 12.5 V
